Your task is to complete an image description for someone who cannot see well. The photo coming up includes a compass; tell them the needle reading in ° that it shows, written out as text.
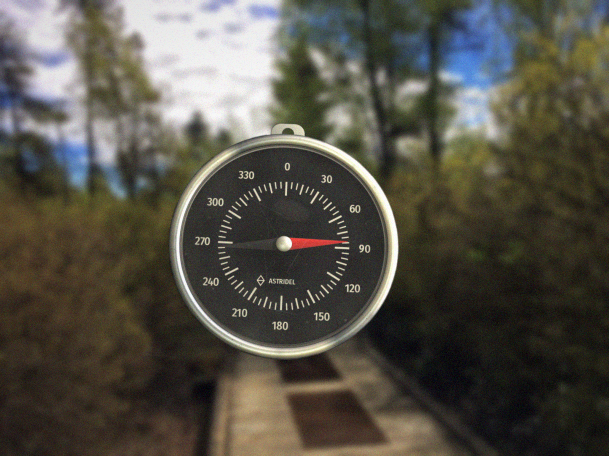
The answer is 85 °
